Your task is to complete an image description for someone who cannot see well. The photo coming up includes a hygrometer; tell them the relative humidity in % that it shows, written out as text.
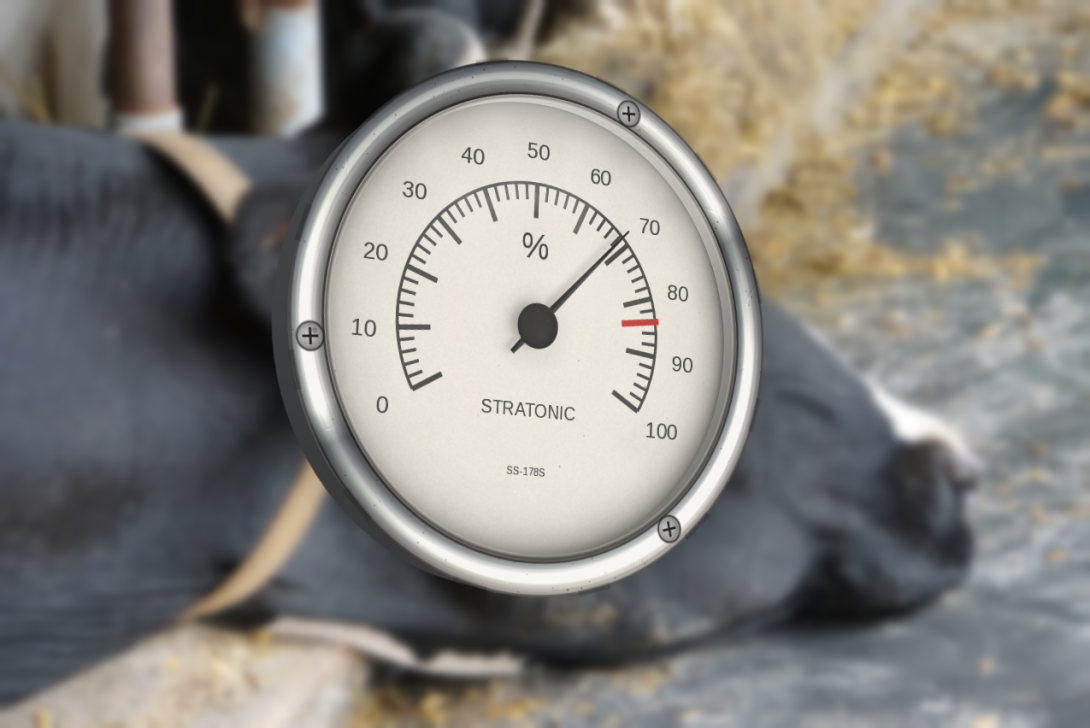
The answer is 68 %
